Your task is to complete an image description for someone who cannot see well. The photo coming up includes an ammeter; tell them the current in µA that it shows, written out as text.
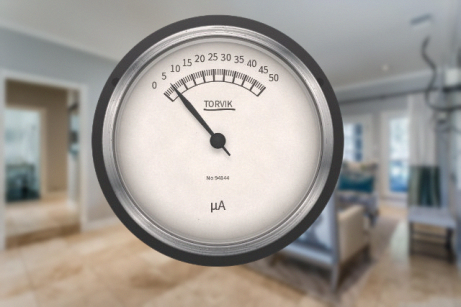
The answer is 5 µA
